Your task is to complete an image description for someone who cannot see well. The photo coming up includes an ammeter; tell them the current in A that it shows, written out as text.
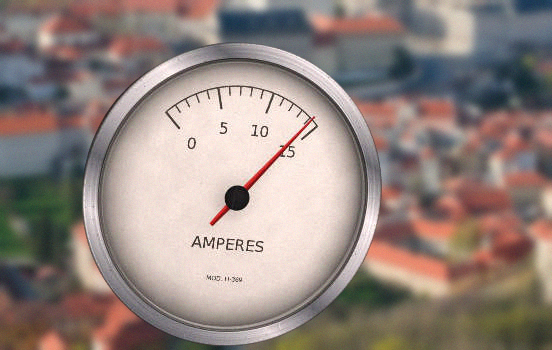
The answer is 14 A
